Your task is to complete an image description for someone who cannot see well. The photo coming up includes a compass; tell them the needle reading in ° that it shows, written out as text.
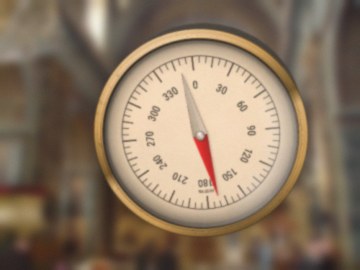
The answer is 170 °
